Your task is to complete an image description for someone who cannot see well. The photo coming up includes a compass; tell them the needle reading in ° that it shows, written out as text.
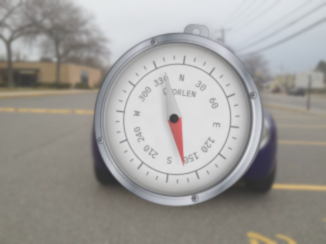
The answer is 160 °
